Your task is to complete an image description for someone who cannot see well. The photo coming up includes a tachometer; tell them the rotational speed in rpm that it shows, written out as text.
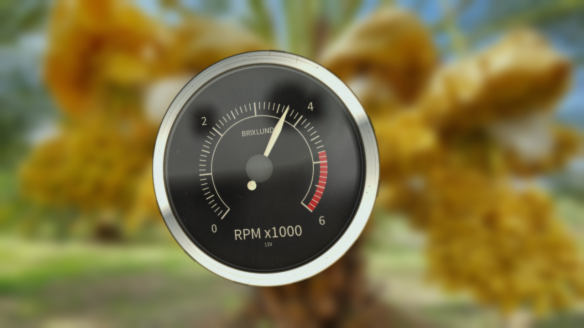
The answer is 3700 rpm
